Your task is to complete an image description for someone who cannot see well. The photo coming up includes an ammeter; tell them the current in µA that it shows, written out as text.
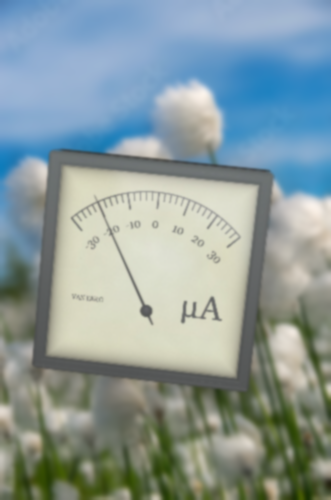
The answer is -20 µA
